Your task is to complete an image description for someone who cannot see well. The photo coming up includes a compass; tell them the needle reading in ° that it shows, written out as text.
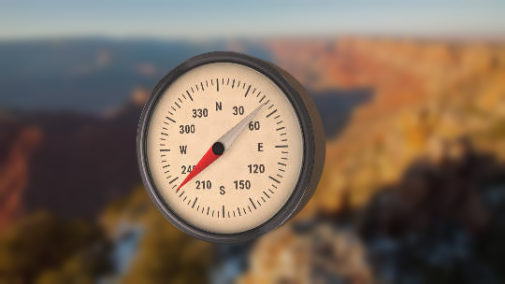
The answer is 230 °
